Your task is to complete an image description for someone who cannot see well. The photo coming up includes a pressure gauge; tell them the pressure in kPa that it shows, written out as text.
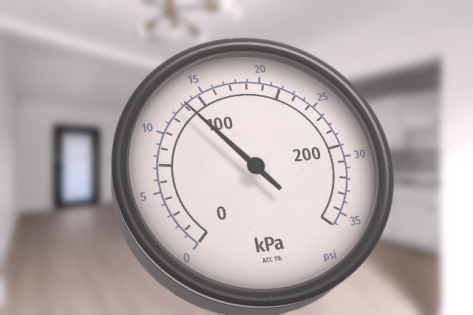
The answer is 90 kPa
